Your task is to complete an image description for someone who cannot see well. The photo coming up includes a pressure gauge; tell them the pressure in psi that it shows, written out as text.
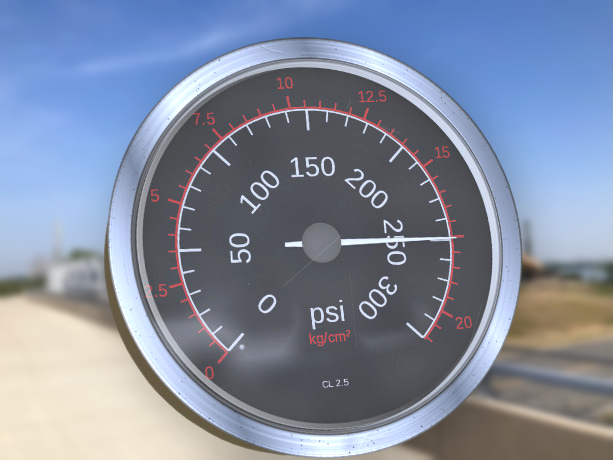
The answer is 250 psi
